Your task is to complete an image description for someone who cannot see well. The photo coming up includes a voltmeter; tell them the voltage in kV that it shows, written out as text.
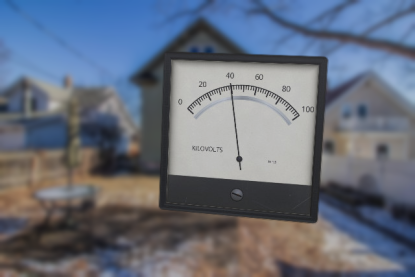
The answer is 40 kV
